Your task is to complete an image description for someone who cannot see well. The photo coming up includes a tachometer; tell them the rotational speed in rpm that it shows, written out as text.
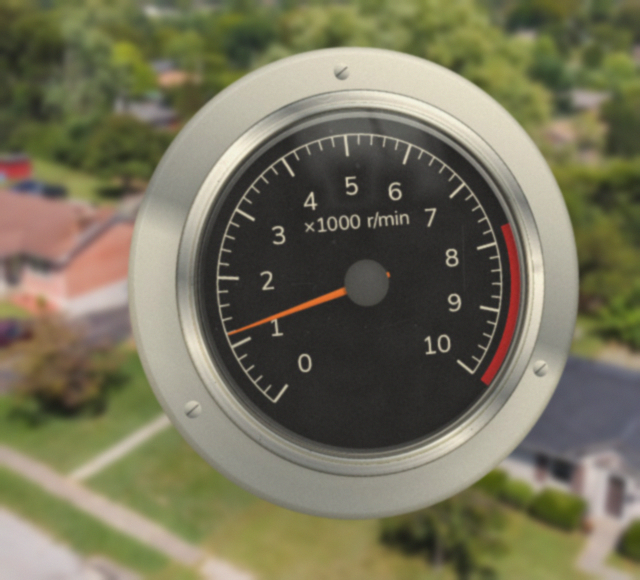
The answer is 1200 rpm
